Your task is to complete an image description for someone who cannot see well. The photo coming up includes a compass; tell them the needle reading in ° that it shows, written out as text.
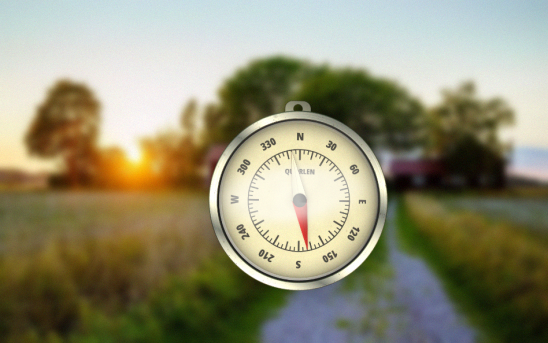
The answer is 170 °
